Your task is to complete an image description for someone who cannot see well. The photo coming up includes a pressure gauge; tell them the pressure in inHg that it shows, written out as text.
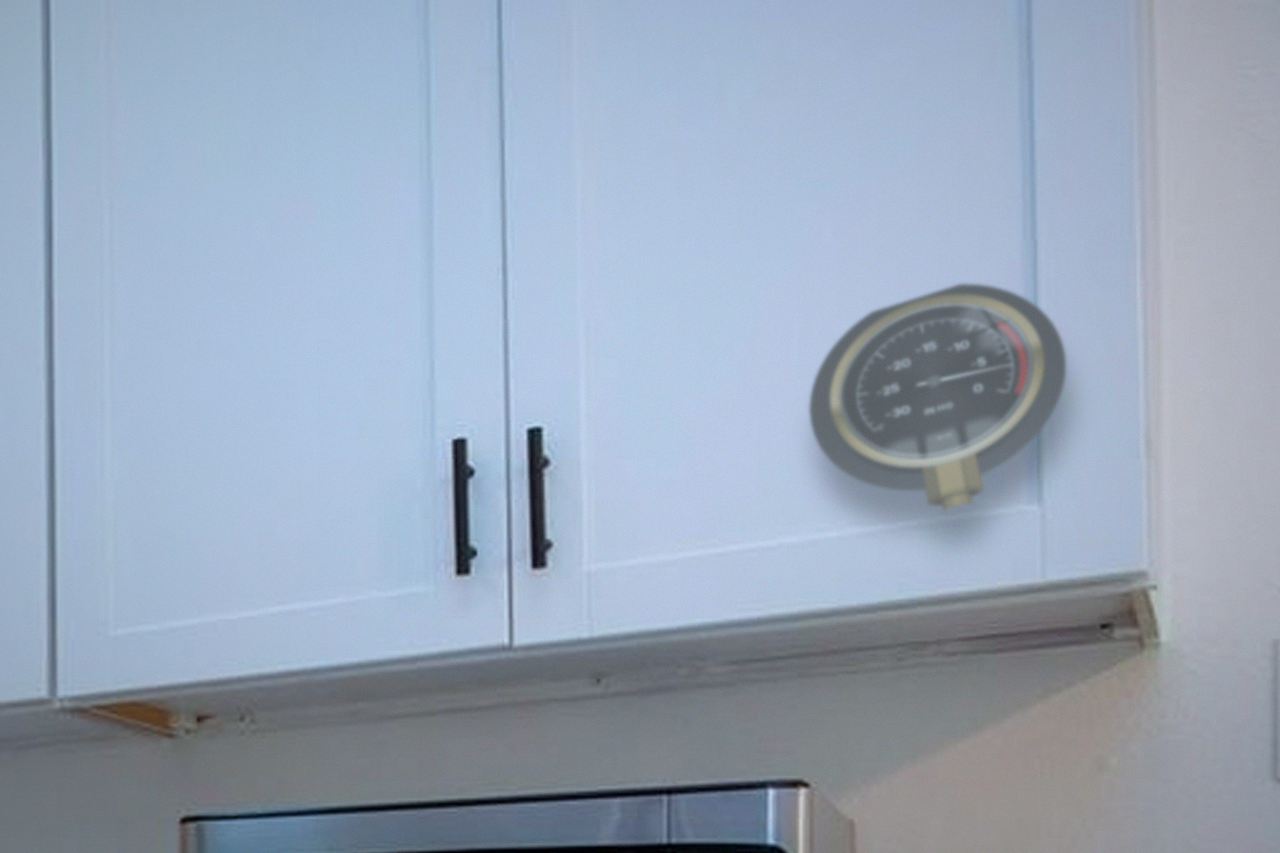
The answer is -3 inHg
